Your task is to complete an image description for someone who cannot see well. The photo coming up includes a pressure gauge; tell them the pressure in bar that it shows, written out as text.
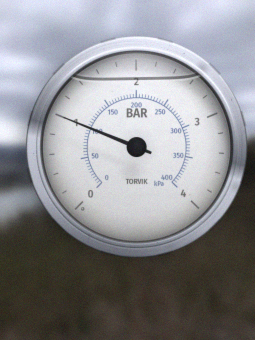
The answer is 1 bar
